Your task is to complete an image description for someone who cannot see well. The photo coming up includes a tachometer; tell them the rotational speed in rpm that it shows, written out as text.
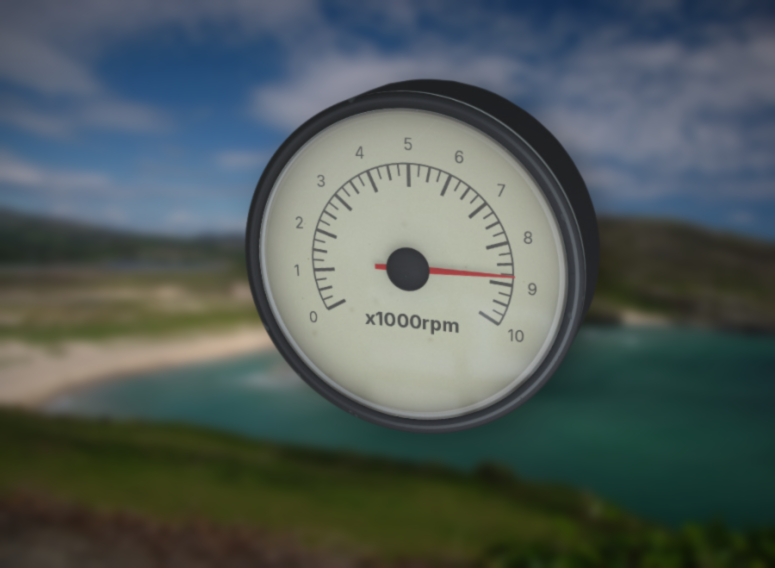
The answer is 8750 rpm
